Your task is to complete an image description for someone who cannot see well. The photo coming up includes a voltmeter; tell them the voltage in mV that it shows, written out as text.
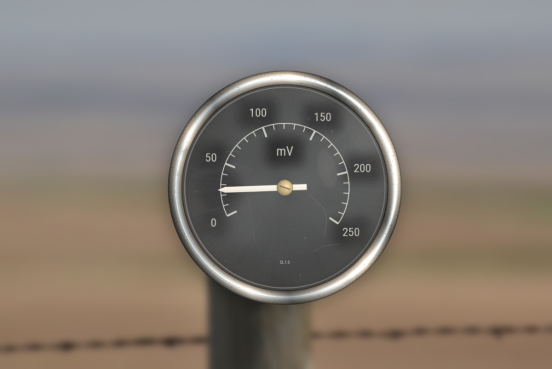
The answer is 25 mV
